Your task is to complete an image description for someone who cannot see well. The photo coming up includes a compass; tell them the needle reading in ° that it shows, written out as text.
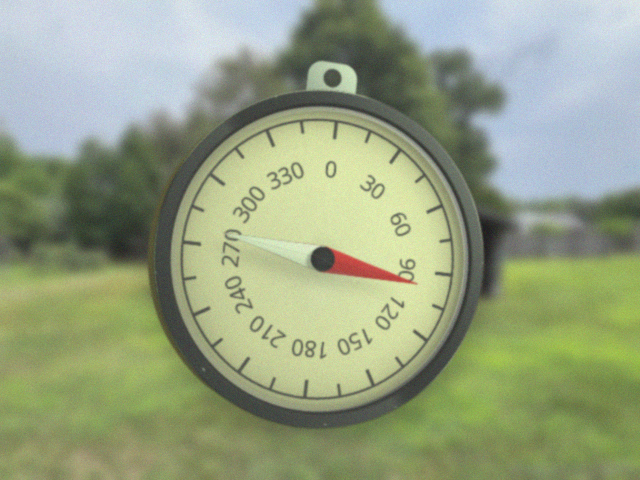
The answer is 97.5 °
